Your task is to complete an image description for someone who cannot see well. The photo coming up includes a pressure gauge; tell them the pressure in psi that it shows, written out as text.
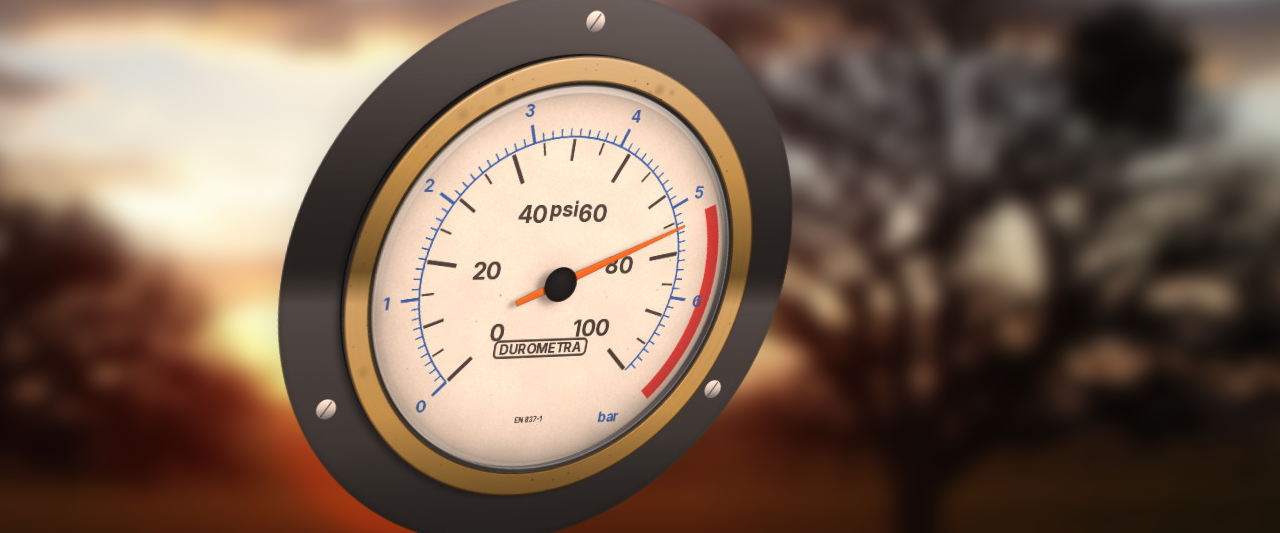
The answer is 75 psi
